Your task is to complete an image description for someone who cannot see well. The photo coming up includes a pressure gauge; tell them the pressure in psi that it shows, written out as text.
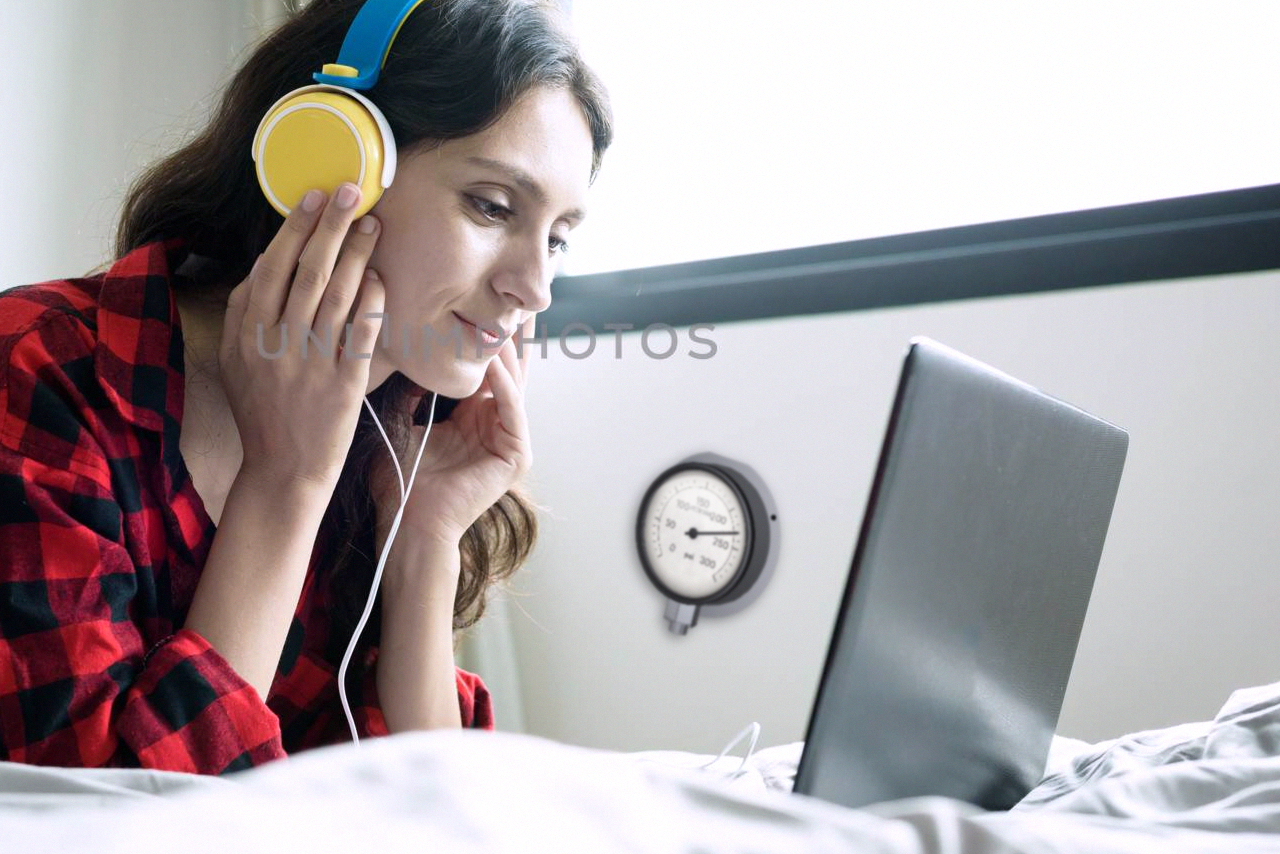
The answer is 230 psi
